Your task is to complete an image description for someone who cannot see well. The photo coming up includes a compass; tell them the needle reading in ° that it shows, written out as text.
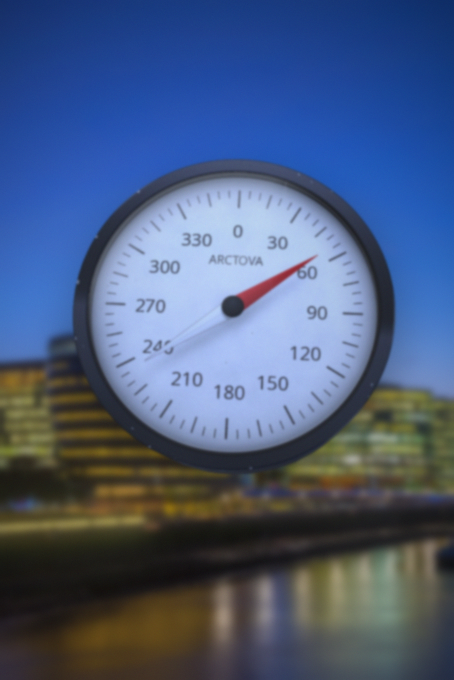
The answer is 55 °
